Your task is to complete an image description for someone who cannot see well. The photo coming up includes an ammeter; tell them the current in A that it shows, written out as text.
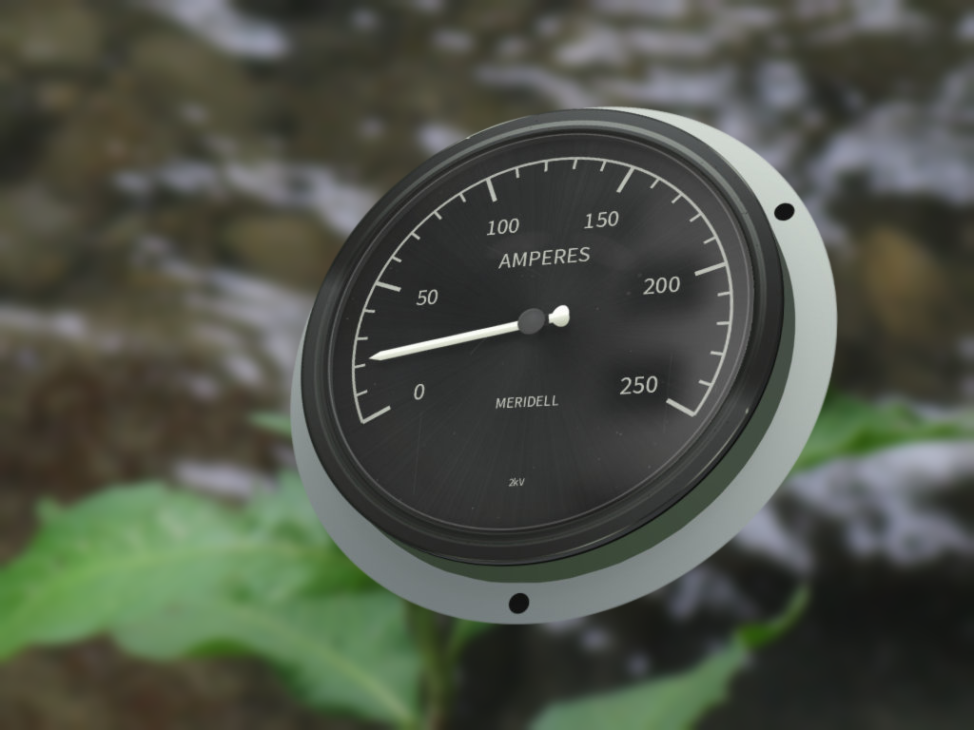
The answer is 20 A
